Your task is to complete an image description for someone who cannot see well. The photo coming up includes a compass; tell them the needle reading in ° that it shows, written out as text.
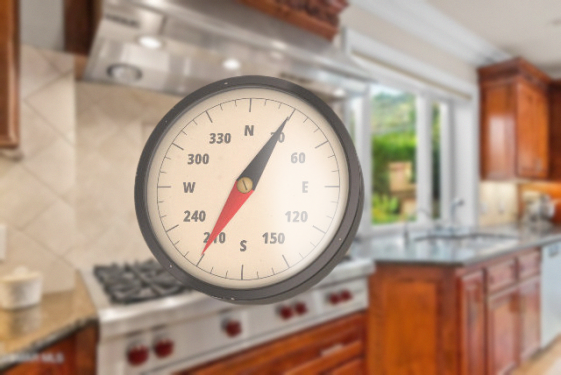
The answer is 210 °
